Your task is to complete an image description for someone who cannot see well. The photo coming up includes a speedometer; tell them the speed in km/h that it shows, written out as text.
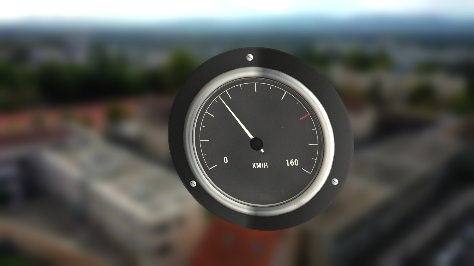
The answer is 55 km/h
